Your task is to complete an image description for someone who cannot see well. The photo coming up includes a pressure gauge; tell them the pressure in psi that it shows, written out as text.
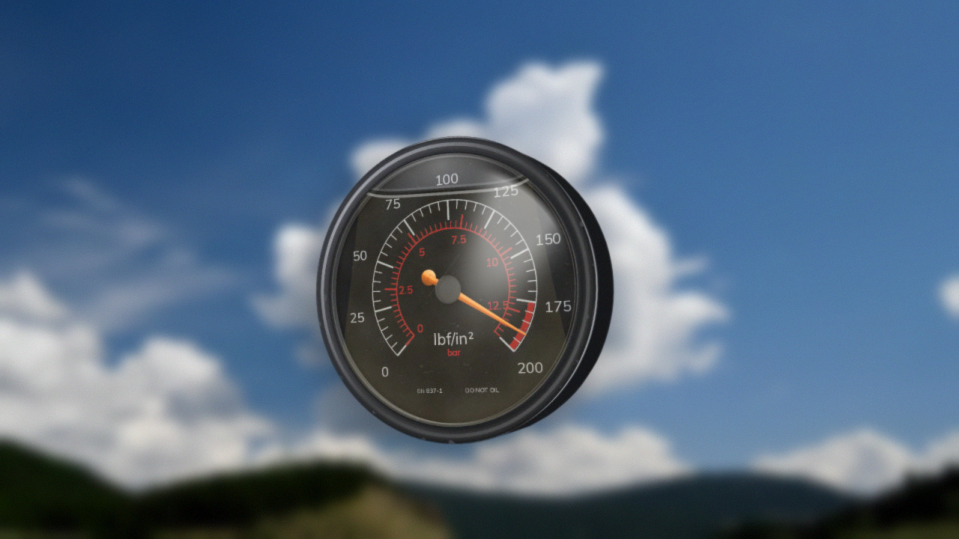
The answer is 190 psi
